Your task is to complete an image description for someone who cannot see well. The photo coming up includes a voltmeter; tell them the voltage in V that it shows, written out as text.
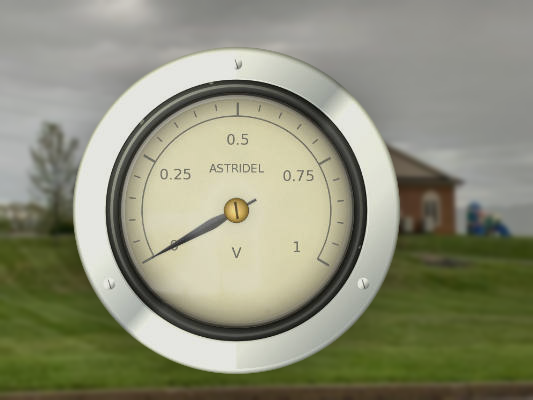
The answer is 0 V
